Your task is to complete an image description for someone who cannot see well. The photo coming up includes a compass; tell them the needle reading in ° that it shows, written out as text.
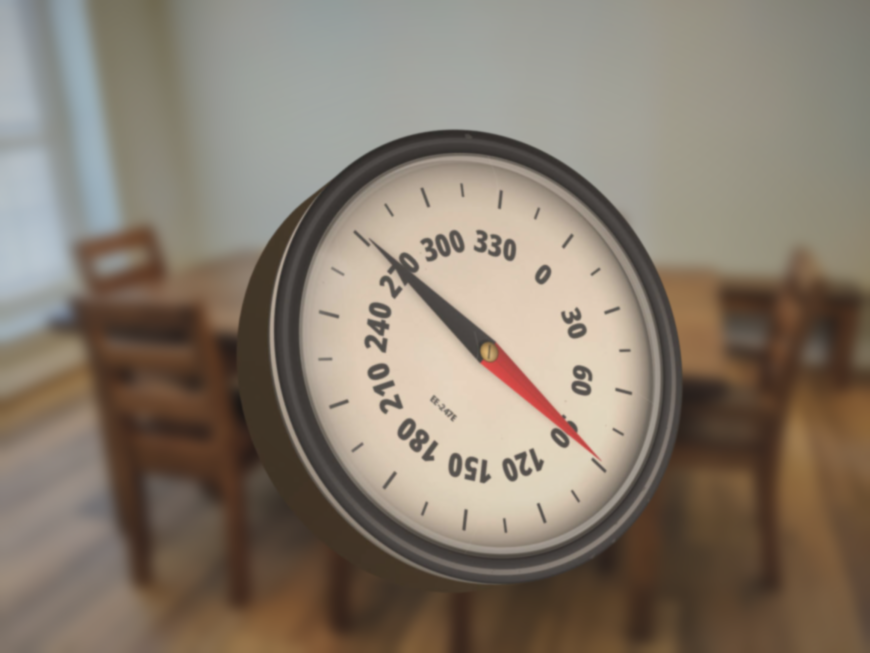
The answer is 90 °
